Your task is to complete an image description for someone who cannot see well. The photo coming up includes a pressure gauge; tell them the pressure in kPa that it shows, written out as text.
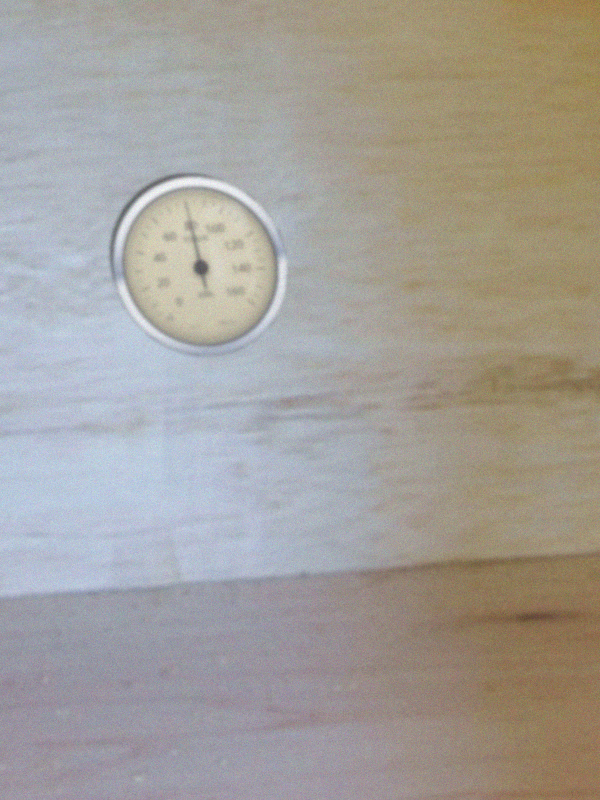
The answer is 80 kPa
